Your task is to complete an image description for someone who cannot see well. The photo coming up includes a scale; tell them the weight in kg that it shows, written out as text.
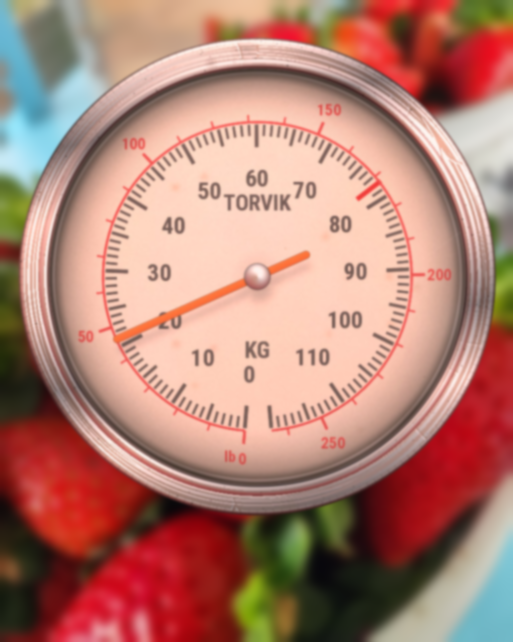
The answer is 21 kg
